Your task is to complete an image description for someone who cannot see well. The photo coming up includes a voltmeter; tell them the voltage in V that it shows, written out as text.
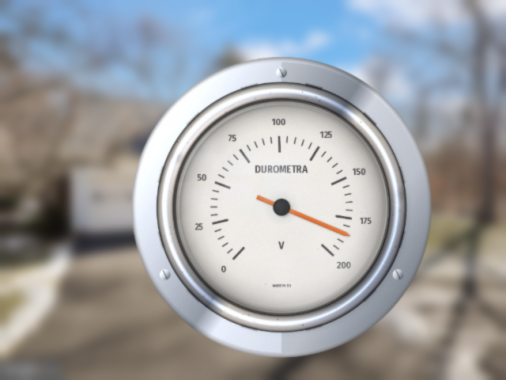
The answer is 185 V
